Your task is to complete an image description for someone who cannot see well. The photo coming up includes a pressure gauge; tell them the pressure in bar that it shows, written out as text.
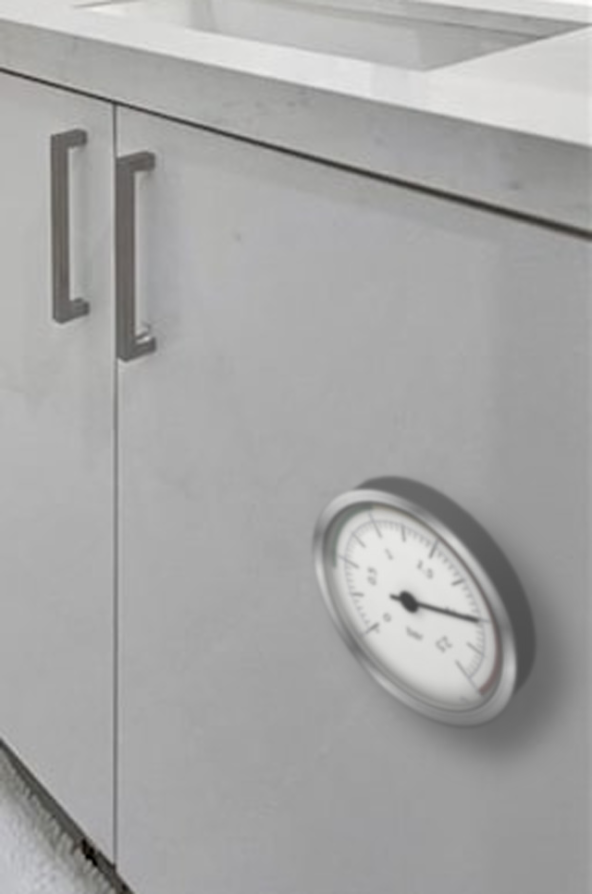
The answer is 2 bar
